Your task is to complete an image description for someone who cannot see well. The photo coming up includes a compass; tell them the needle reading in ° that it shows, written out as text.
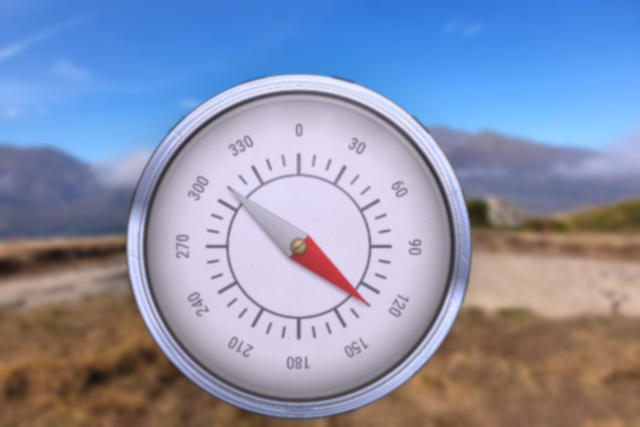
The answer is 130 °
